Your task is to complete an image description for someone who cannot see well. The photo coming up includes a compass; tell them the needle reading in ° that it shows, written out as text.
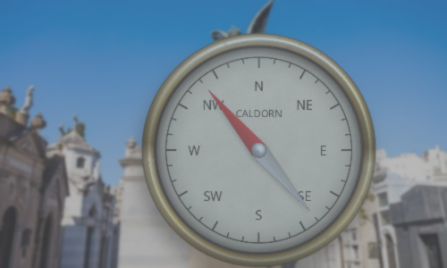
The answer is 320 °
